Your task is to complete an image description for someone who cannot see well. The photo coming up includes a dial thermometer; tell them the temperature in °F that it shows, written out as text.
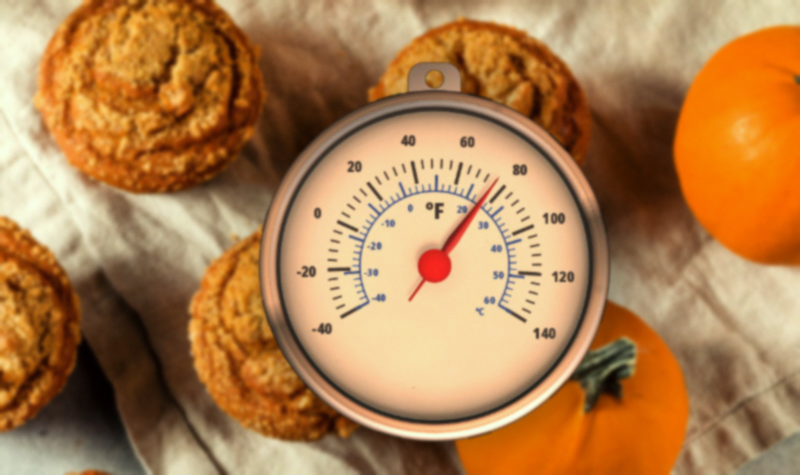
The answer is 76 °F
